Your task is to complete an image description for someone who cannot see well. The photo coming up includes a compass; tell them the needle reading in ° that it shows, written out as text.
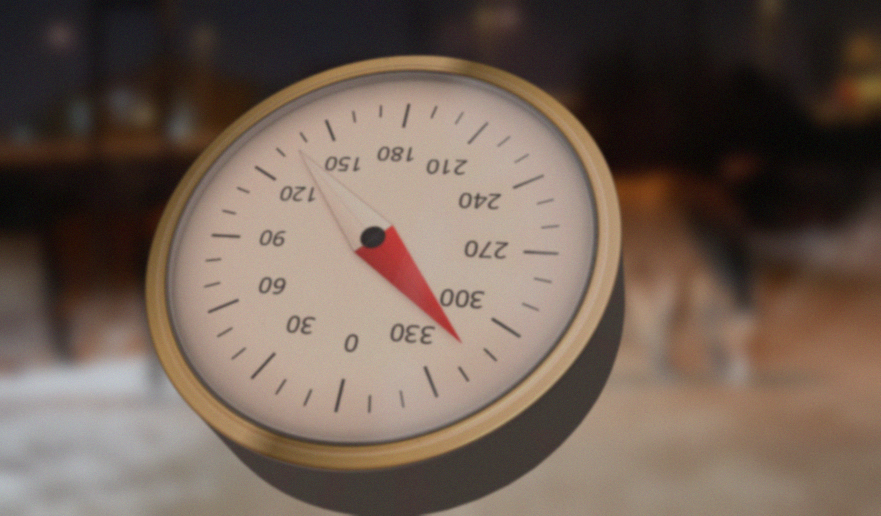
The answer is 315 °
